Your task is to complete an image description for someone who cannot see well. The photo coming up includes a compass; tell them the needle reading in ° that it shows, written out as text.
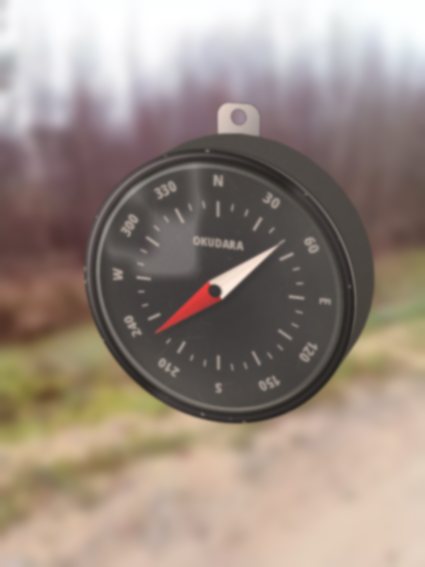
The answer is 230 °
